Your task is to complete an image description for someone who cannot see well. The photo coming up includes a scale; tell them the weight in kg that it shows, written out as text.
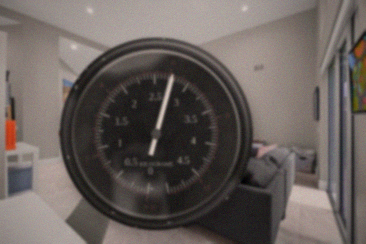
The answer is 2.75 kg
